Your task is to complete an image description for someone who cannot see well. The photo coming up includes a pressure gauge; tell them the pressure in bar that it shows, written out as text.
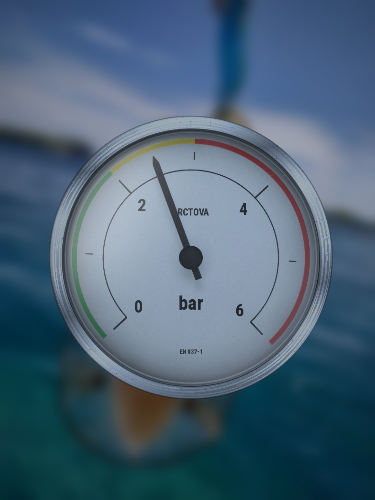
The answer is 2.5 bar
